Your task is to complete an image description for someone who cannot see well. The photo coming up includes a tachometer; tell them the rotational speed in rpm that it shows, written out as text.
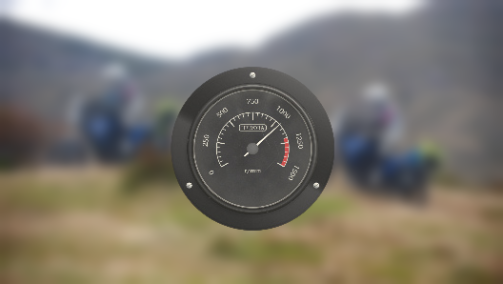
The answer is 1050 rpm
